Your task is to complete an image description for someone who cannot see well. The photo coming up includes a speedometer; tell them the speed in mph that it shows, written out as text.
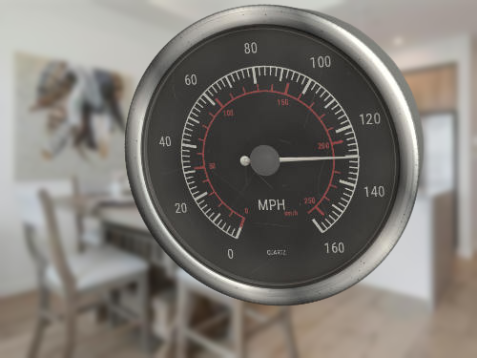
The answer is 130 mph
